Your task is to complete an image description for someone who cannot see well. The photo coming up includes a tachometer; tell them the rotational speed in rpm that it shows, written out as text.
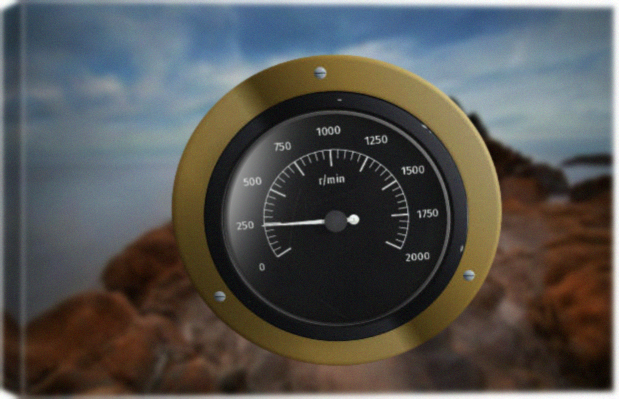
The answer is 250 rpm
